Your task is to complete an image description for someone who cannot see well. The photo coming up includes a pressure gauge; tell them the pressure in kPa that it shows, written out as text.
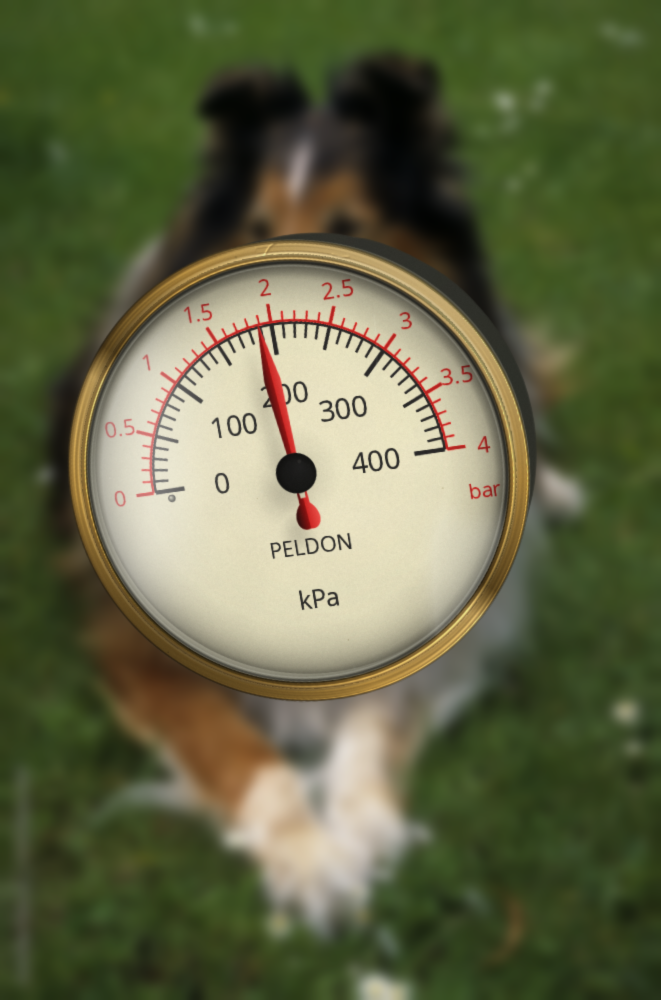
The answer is 190 kPa
